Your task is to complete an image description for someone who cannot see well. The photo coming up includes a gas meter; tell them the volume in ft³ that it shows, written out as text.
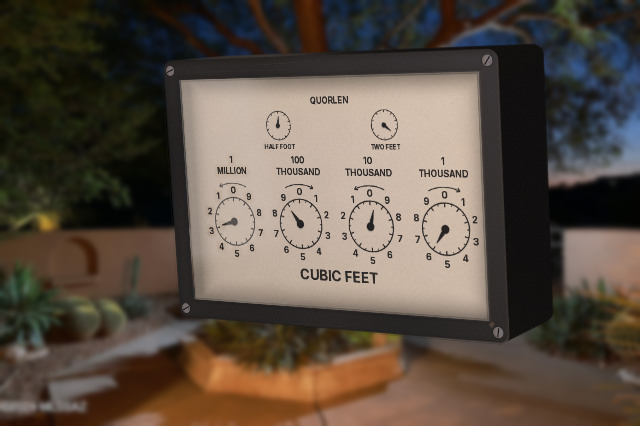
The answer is 289600 ft³
